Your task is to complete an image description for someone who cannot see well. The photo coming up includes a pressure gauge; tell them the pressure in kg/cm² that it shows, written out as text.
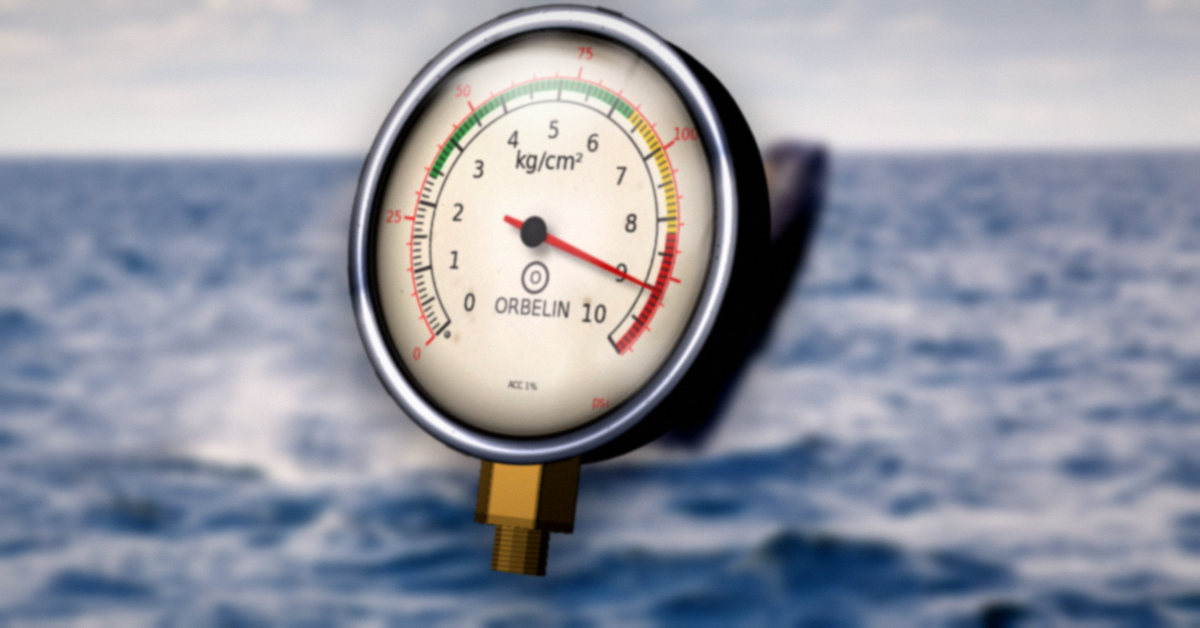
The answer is 9 kg/cm²
